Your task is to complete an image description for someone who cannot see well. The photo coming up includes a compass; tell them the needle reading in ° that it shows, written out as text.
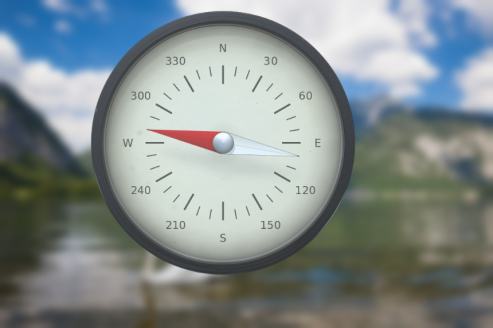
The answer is 280 °
